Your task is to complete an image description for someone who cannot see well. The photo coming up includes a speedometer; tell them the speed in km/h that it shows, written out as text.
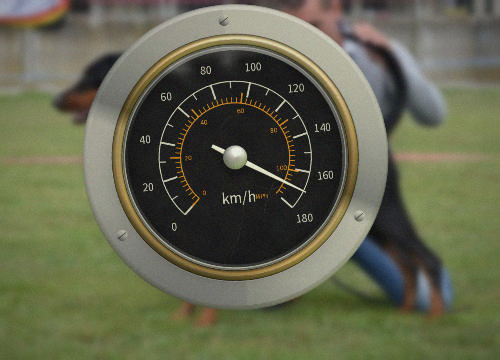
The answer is 170 km/h
